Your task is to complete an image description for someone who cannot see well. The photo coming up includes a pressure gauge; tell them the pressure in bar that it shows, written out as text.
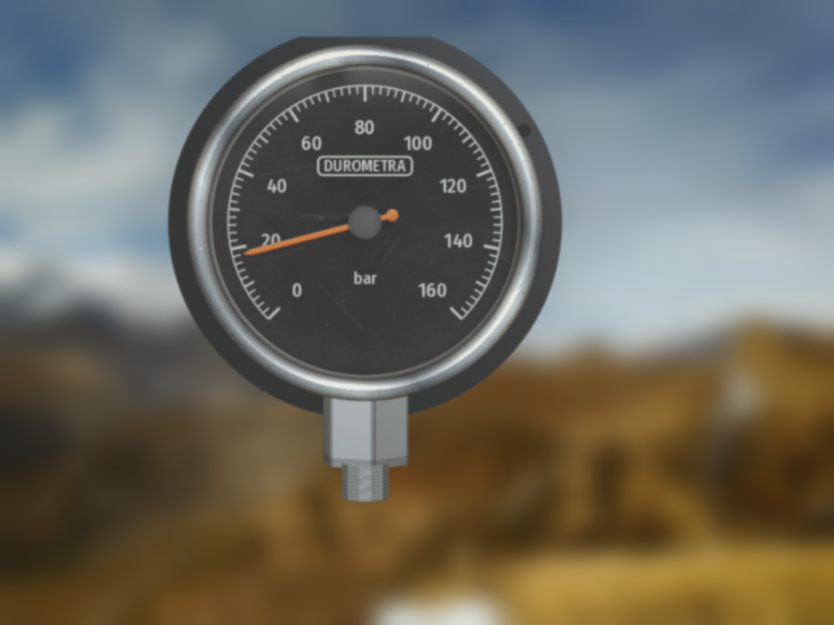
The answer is 18 bar
